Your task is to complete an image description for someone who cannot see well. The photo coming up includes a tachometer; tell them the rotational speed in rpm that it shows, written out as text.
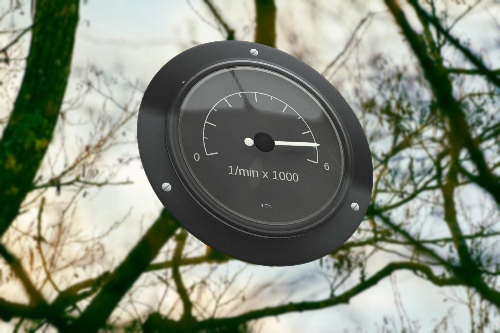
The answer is 5500 rpm
